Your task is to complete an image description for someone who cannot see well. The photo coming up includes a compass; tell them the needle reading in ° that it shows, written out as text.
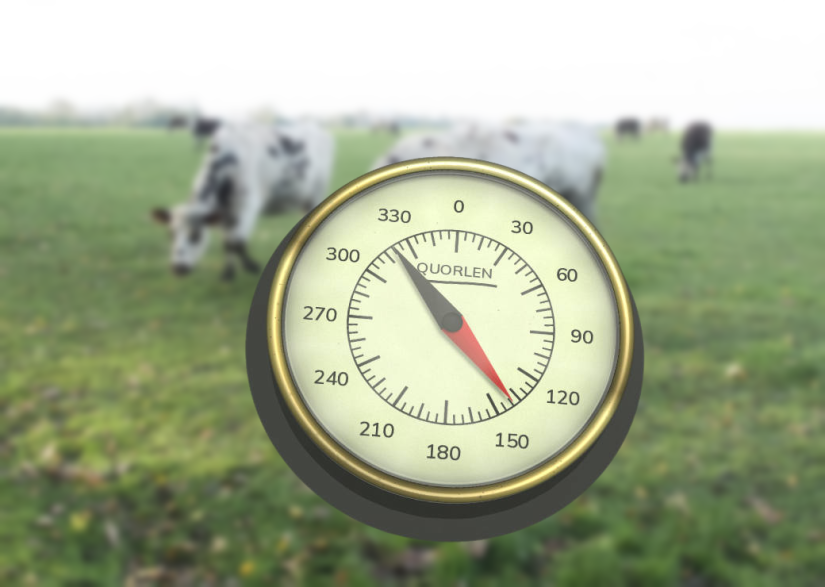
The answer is 140 °
